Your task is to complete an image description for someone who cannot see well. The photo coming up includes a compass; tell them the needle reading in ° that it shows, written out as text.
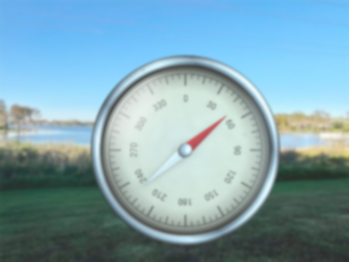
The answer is 50 °
